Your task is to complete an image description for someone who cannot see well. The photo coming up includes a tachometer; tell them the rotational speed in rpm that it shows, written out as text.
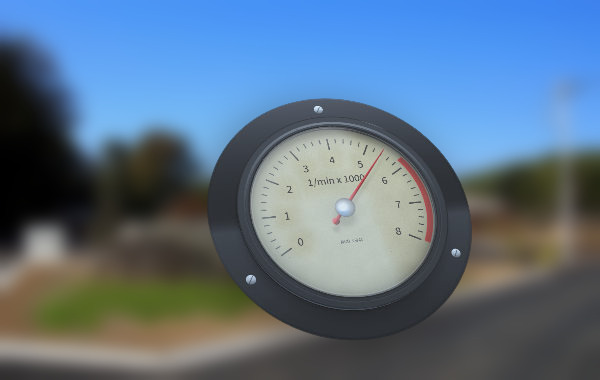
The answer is 5400 rpm
